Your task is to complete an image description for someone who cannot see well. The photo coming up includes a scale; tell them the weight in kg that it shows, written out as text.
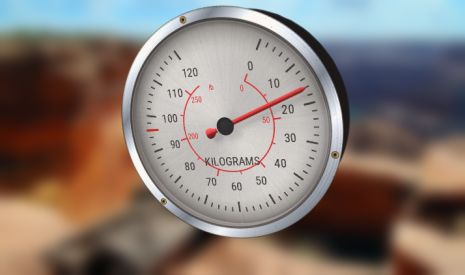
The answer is 16 kg
